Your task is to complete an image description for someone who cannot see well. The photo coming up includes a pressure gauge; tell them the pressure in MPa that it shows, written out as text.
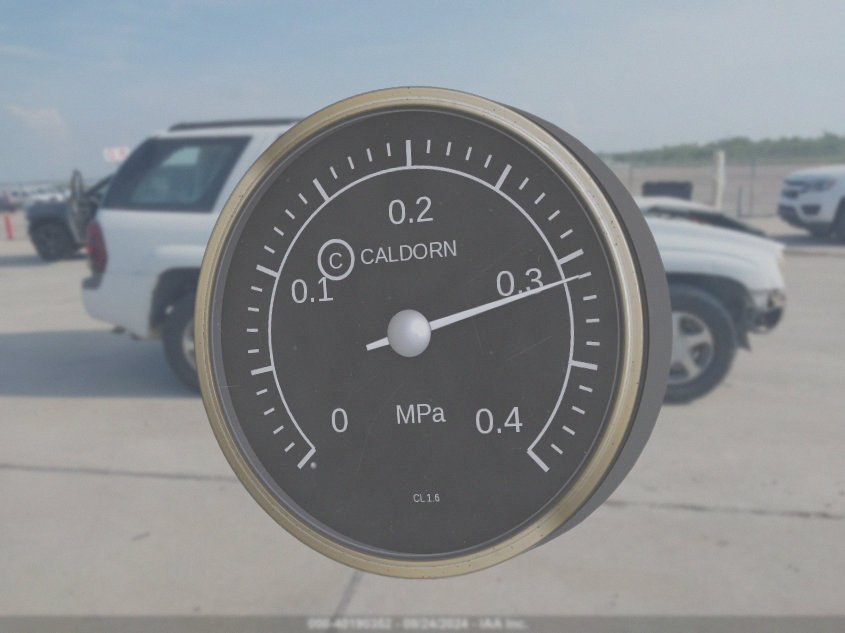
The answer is 0.31 MPa
